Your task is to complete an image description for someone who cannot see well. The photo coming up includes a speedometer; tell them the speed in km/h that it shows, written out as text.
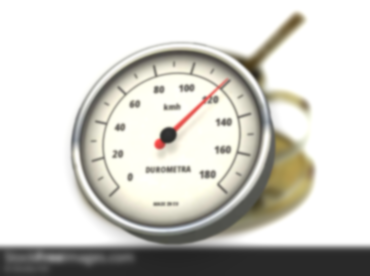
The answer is 120 km/h
